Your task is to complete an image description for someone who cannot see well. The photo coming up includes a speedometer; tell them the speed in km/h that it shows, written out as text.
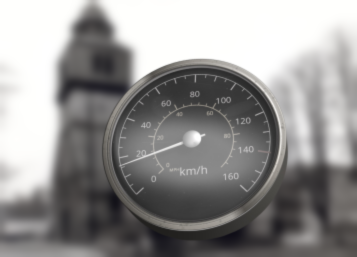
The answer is 15 km/h
